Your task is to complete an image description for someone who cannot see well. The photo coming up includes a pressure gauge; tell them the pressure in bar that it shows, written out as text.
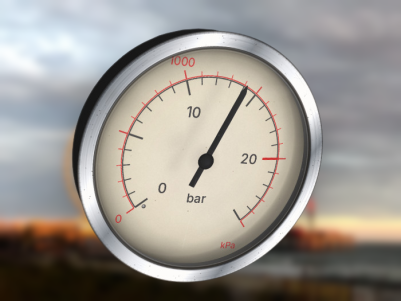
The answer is 14 bar
